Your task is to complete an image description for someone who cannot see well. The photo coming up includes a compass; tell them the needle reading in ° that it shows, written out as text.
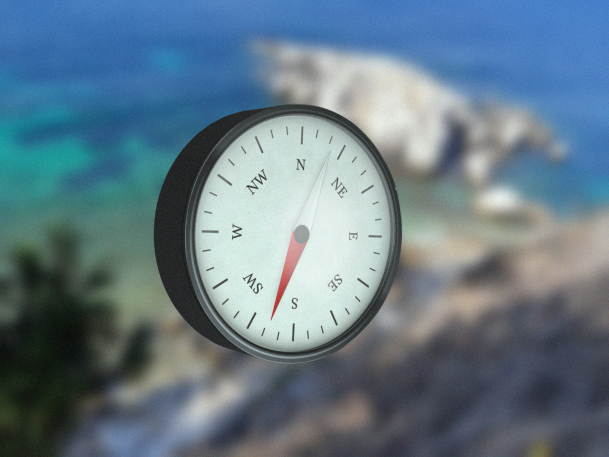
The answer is 200 °
